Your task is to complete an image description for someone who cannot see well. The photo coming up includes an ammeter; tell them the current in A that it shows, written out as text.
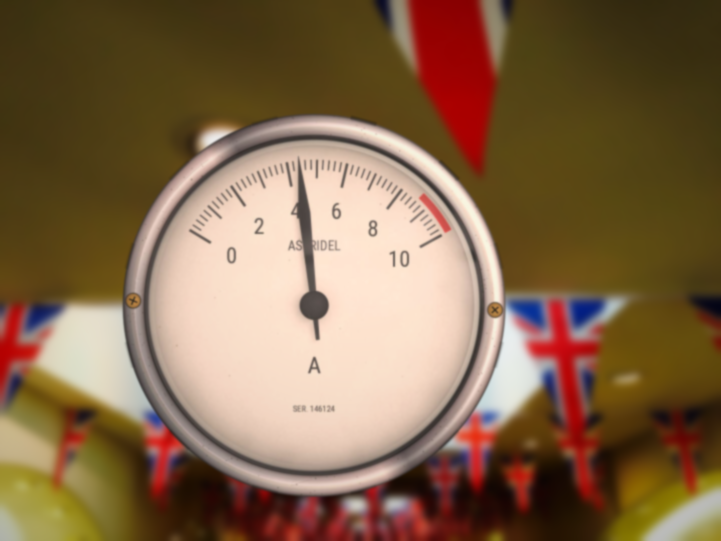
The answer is 4.4 A
